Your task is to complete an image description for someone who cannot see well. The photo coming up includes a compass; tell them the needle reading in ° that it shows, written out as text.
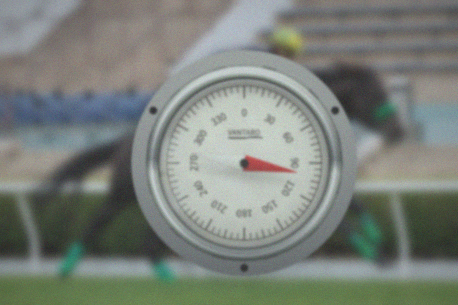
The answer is 100 °
